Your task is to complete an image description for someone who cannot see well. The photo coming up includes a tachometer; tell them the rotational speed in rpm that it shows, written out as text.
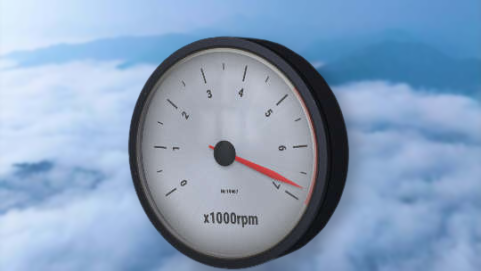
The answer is 6750 rpm
